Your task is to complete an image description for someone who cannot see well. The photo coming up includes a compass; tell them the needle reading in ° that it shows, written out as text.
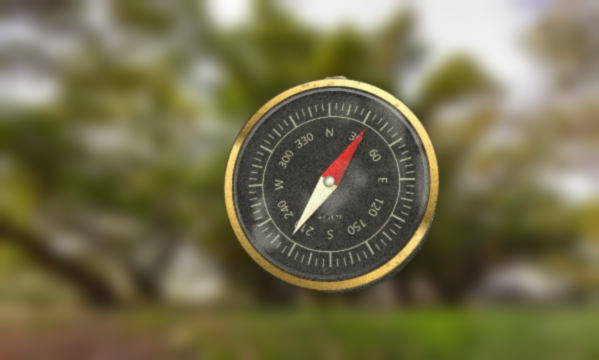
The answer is 35 °
